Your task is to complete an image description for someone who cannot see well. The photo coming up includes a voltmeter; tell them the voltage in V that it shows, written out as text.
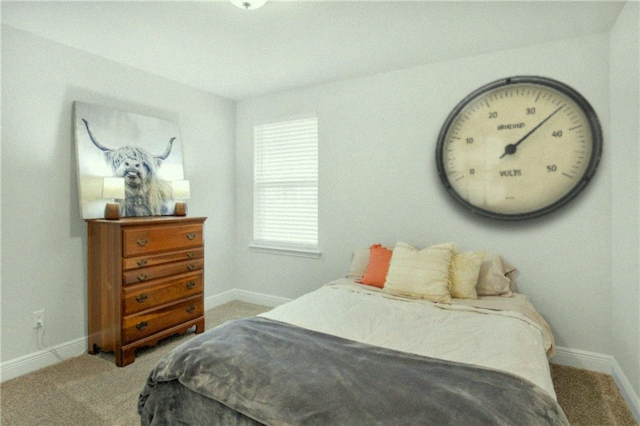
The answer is 35 V
